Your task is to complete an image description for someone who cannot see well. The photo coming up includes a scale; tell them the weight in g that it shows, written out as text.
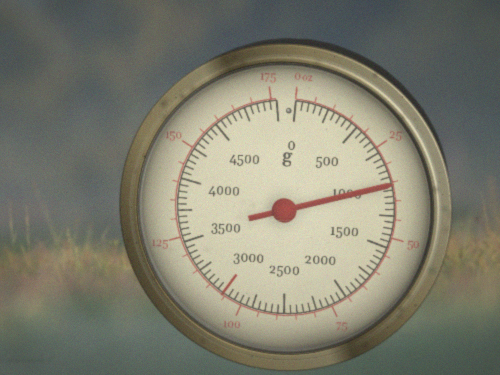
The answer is 1000 g
